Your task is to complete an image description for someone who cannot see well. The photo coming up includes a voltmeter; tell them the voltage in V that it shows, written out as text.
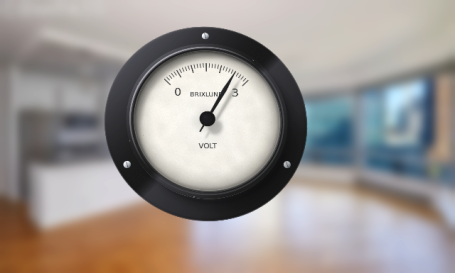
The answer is 2.5 V
